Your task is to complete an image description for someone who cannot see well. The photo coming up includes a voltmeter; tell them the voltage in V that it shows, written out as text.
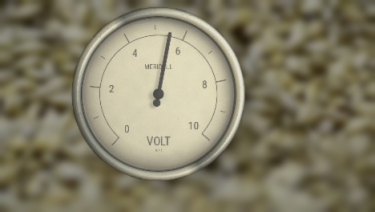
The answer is 5.5 V
